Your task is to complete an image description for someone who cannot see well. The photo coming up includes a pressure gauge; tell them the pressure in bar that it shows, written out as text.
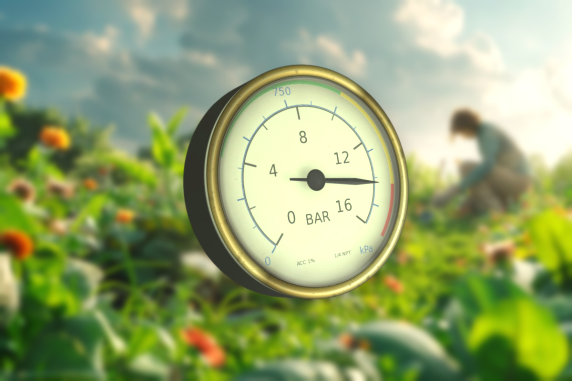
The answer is 14 bar
